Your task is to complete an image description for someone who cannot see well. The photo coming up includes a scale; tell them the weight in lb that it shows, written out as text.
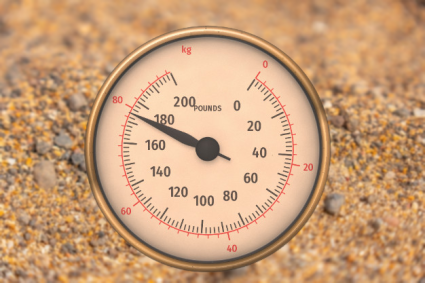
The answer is 174 lb
